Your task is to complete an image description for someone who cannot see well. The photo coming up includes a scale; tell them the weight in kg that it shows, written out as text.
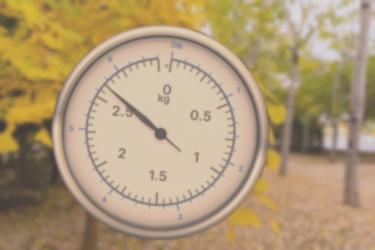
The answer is 2.6 kg
